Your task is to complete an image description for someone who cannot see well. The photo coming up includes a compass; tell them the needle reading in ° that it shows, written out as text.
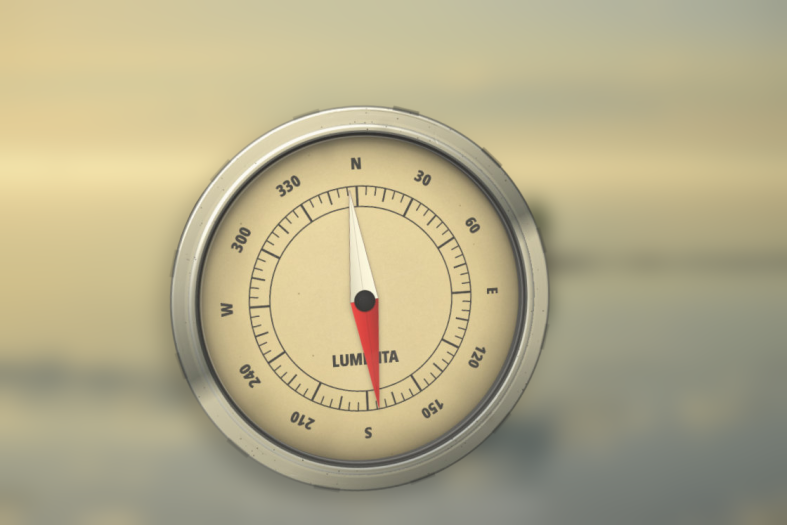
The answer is 175 °
